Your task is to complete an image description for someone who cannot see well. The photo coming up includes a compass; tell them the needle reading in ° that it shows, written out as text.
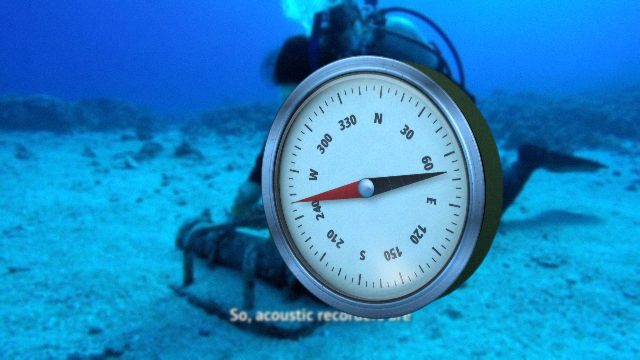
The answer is 250 °
